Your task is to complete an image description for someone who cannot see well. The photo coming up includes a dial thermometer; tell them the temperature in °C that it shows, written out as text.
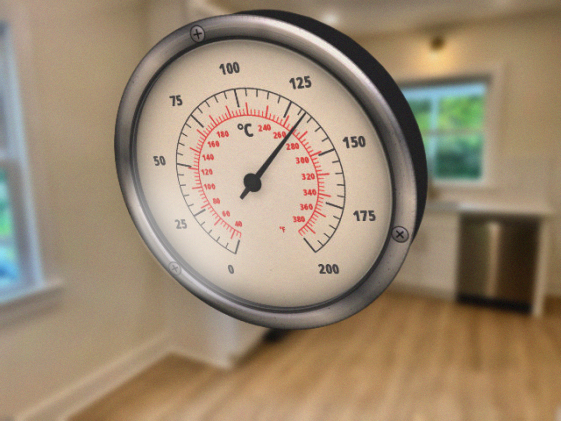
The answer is 132.5 °C
